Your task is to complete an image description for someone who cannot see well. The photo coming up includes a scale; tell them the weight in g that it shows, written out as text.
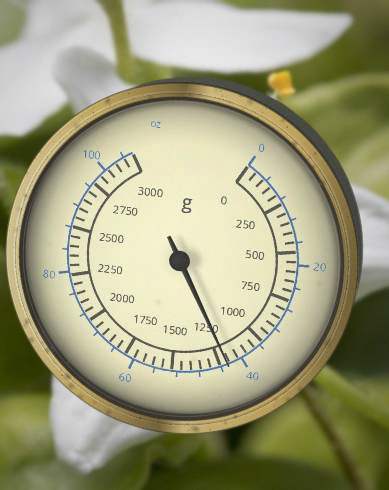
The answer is 1200 g
